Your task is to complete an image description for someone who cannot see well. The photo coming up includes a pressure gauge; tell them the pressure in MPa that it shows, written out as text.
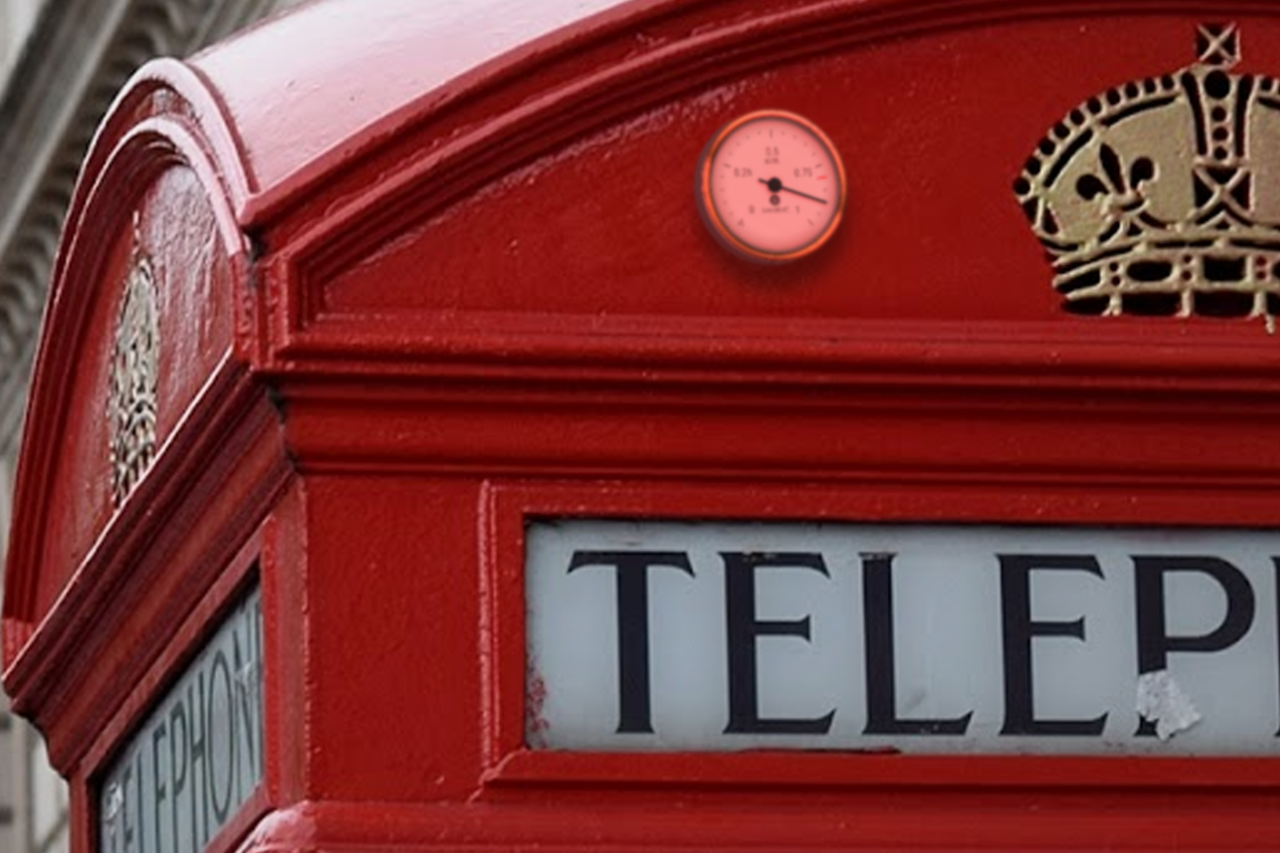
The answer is 0.9 MPa
